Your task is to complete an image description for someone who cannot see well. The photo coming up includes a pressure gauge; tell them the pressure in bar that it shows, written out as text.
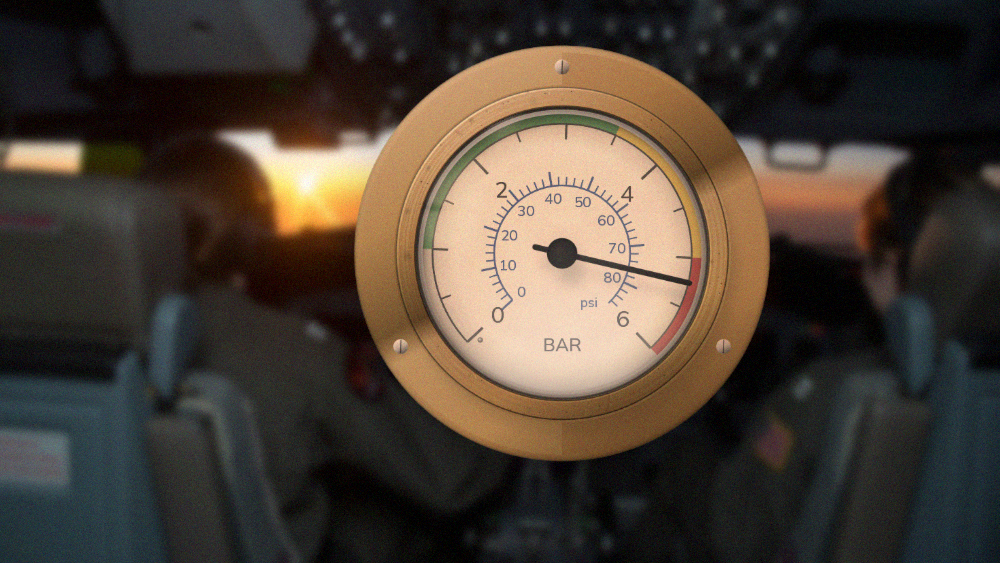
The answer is 5.25 bar
